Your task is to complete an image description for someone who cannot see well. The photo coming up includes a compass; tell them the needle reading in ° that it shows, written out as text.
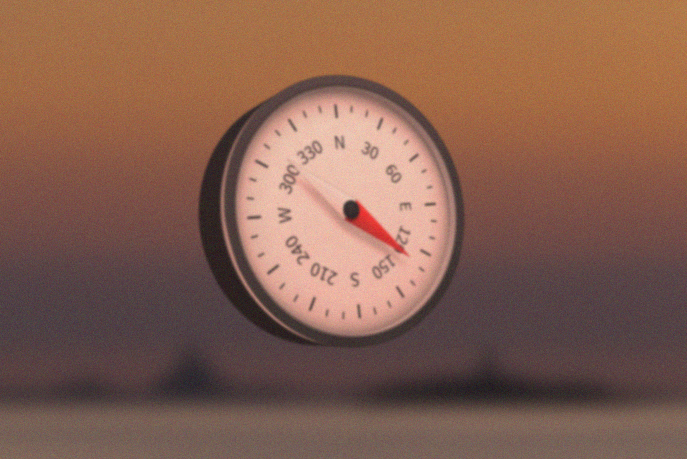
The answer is 130 °
